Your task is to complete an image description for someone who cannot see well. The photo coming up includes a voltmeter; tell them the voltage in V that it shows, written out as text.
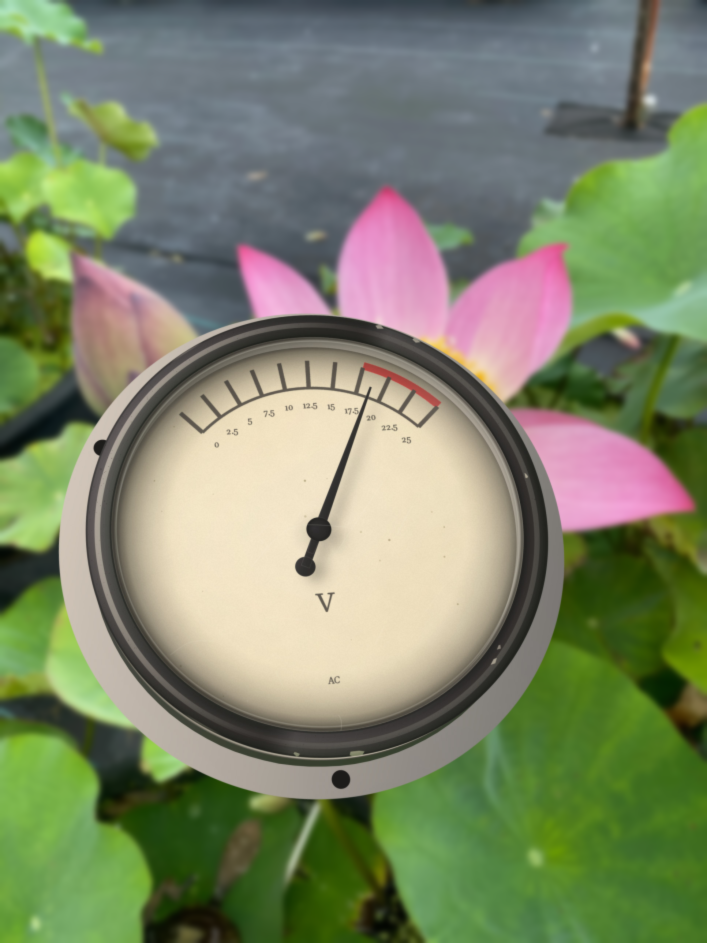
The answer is 18.75 V
